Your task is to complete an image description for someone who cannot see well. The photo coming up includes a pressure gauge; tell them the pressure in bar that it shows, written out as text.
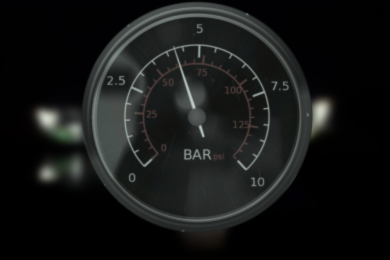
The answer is 4.25 bar
